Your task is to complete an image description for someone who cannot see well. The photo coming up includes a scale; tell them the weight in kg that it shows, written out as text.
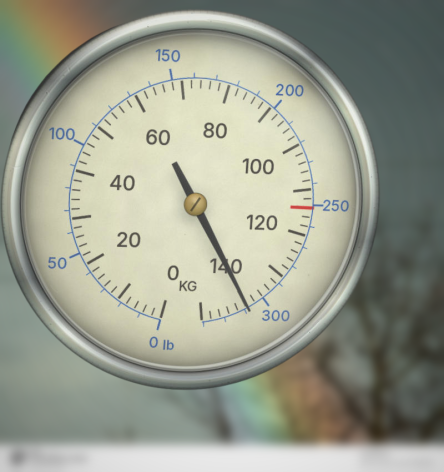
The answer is 140 kg
